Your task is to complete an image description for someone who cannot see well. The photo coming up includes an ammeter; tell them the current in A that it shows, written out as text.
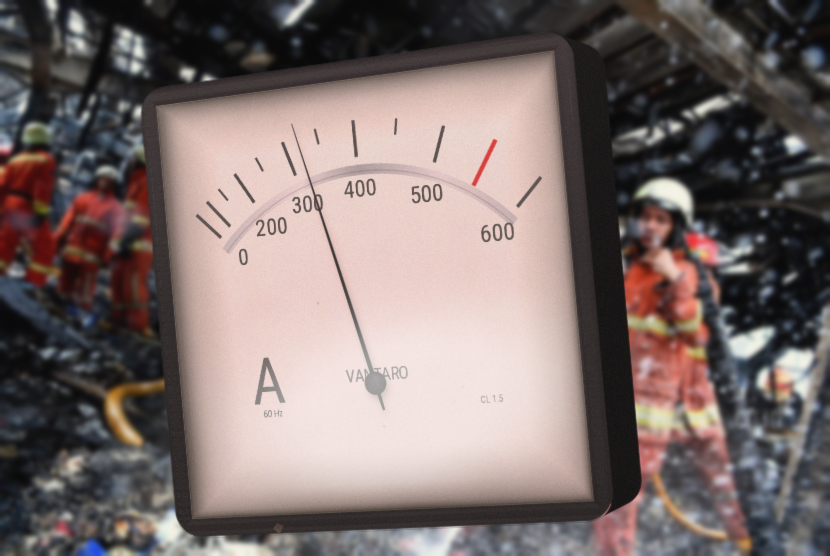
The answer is 325 A
